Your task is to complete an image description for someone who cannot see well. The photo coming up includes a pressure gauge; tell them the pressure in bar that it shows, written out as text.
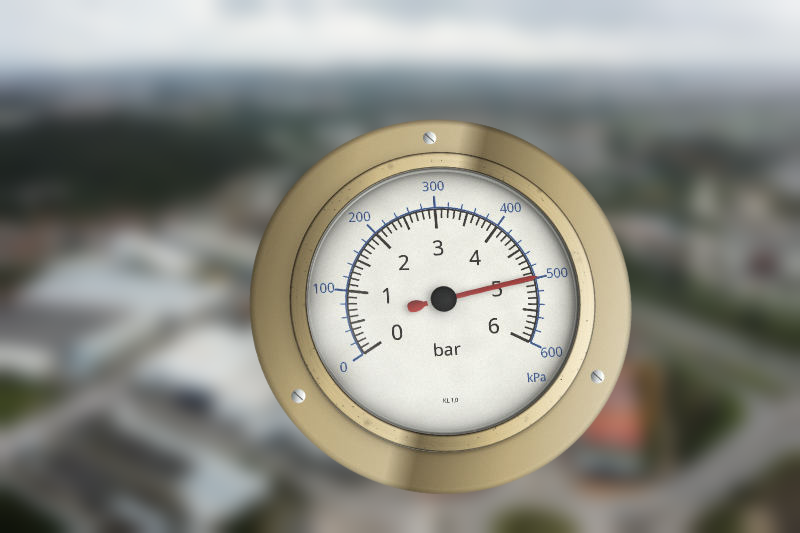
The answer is 5 bar
